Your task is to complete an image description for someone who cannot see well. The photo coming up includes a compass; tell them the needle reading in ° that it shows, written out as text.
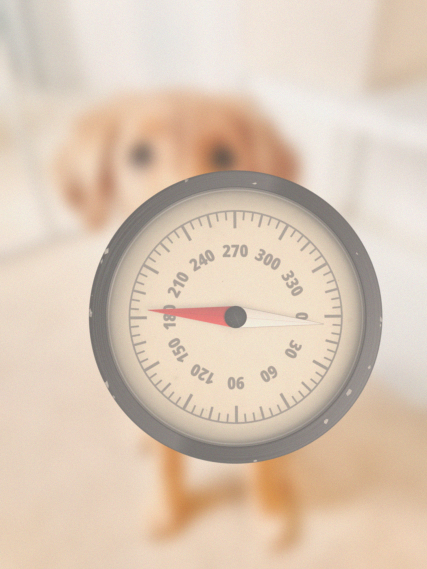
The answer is 185 °
